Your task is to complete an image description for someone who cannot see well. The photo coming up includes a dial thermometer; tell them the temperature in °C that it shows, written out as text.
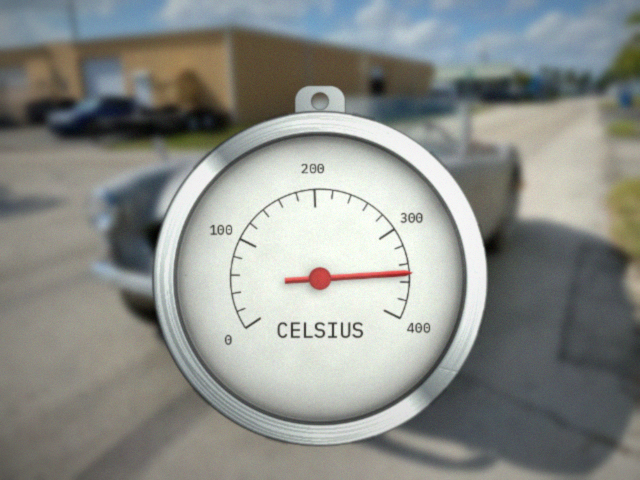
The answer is 350 °C
